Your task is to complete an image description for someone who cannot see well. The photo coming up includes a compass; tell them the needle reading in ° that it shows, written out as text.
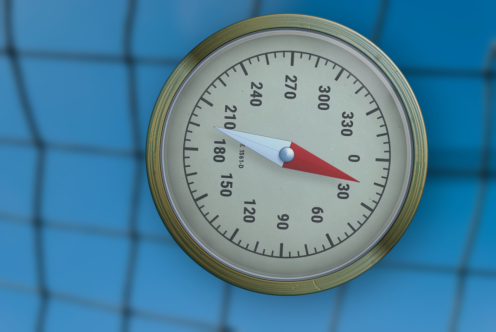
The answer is 17.5 °
